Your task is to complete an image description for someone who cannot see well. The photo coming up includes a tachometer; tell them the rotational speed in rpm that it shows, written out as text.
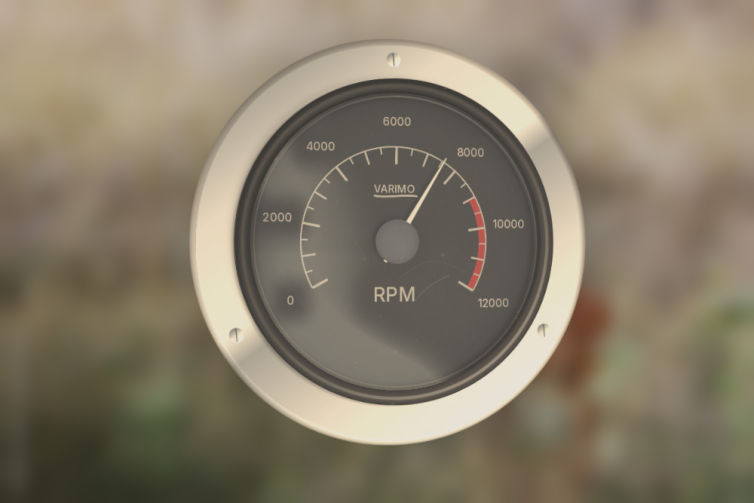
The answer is 7500 rpm
